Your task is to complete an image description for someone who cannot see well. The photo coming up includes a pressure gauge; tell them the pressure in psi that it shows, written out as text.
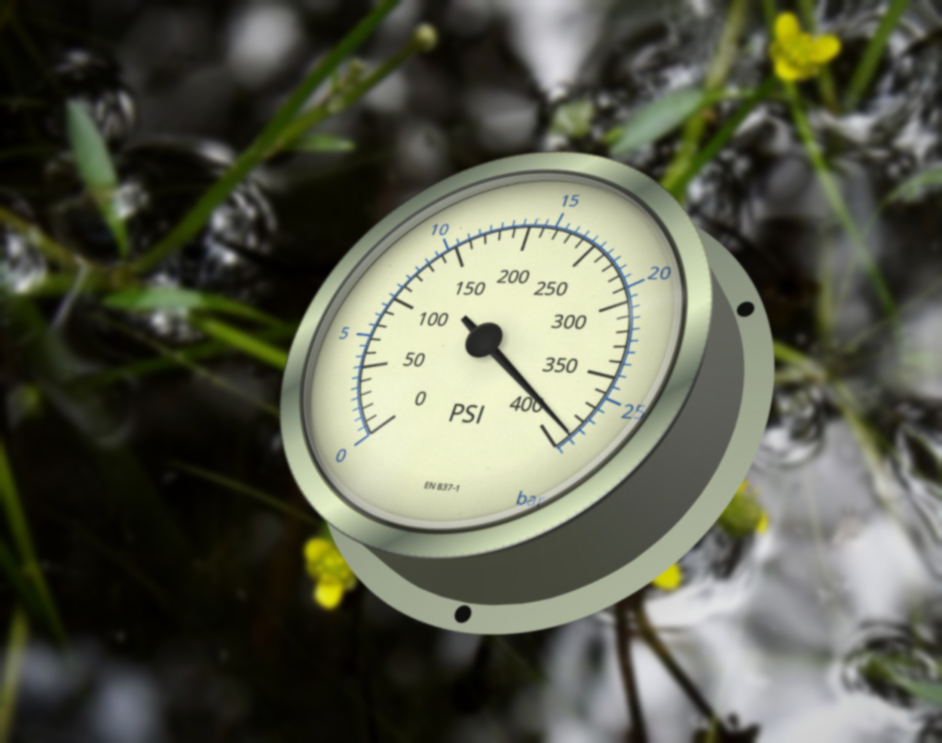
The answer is 390 psi
